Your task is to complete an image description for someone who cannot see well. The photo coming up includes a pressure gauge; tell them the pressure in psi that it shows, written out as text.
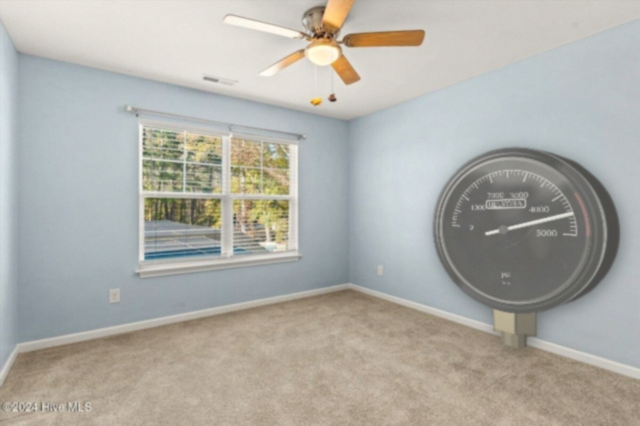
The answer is 4500 psi
